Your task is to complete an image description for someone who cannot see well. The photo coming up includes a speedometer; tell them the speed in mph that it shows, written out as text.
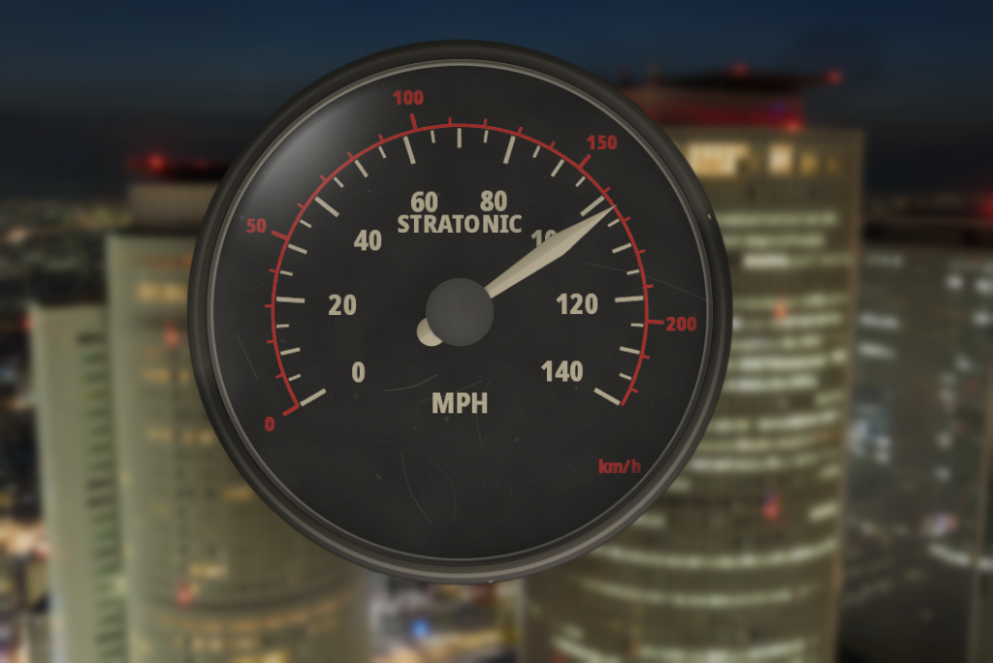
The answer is 102.5 mph
